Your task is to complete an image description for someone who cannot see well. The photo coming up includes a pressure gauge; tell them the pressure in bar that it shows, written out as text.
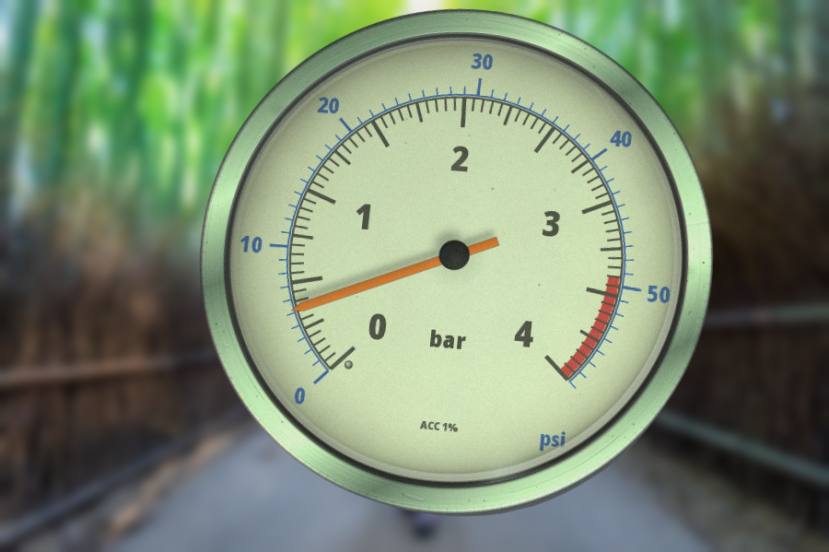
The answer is 0.35 bar
